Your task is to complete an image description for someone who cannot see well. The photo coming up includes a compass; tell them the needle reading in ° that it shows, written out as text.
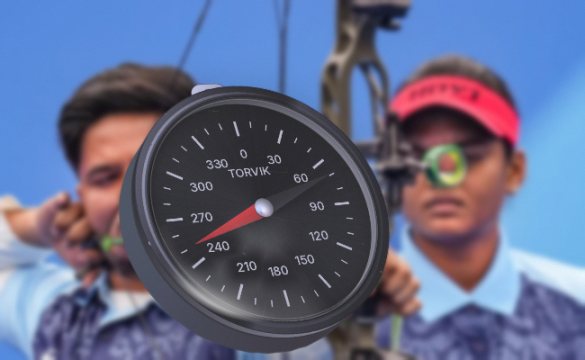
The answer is 250 °
